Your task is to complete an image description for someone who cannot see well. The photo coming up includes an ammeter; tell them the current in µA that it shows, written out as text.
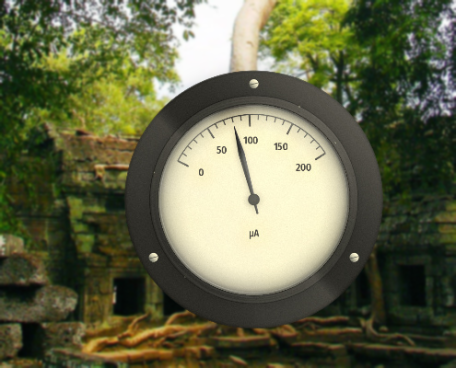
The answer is 80 µA
